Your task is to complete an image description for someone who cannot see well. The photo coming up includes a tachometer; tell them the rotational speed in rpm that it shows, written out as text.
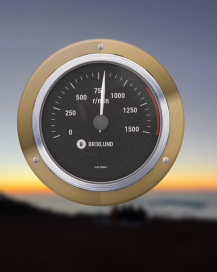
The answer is 800 rpm
